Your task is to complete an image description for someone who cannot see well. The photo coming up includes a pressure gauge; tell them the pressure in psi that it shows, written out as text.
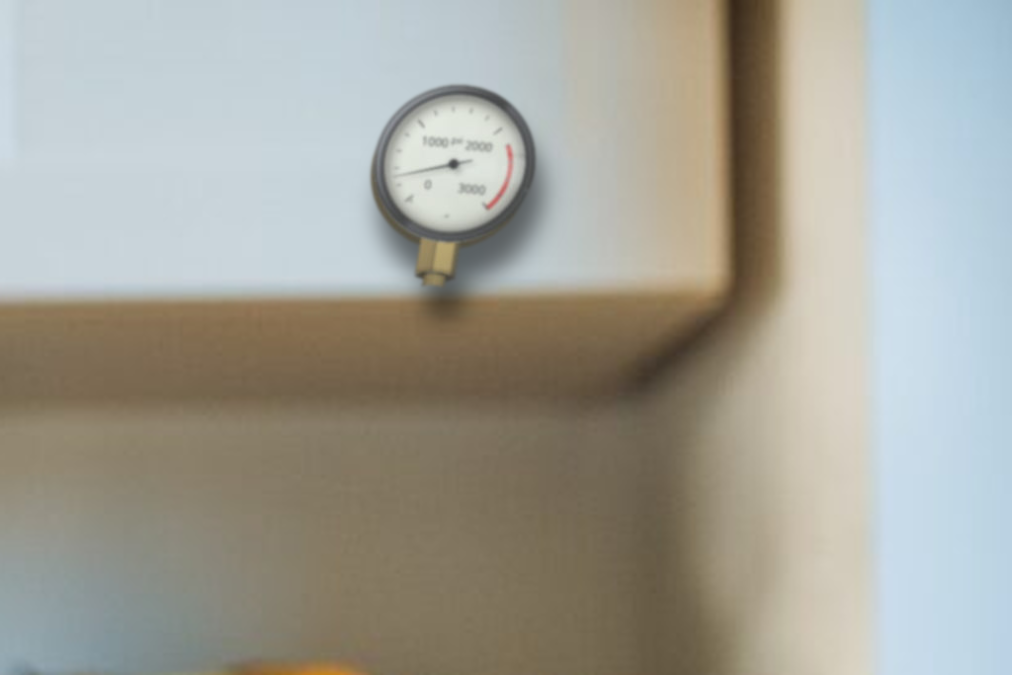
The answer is 300 psi
